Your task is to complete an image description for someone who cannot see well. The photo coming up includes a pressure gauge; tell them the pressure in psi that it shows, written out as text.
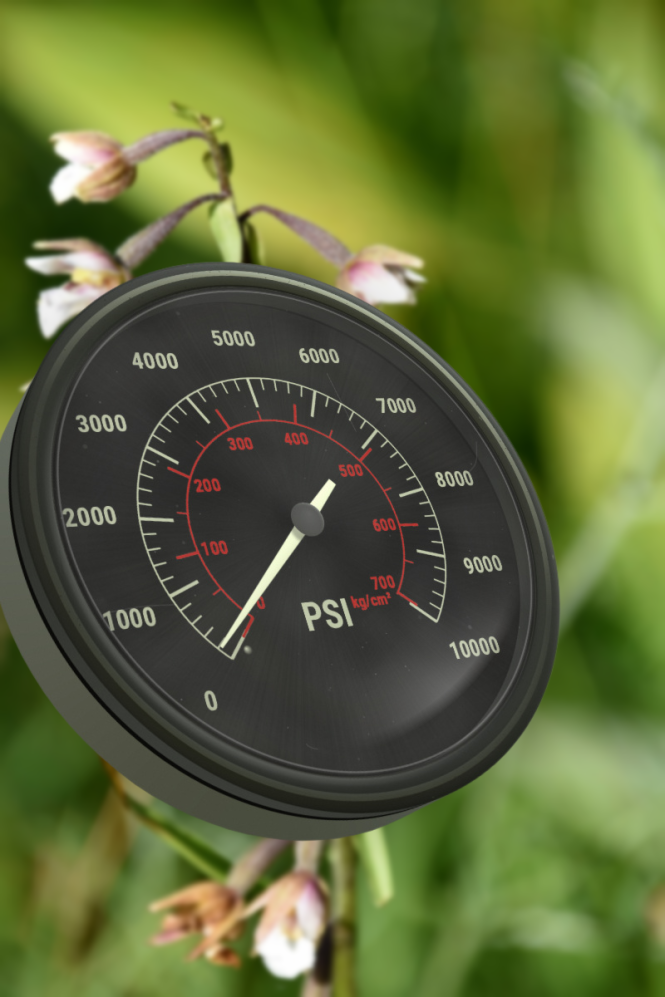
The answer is 200 psi
